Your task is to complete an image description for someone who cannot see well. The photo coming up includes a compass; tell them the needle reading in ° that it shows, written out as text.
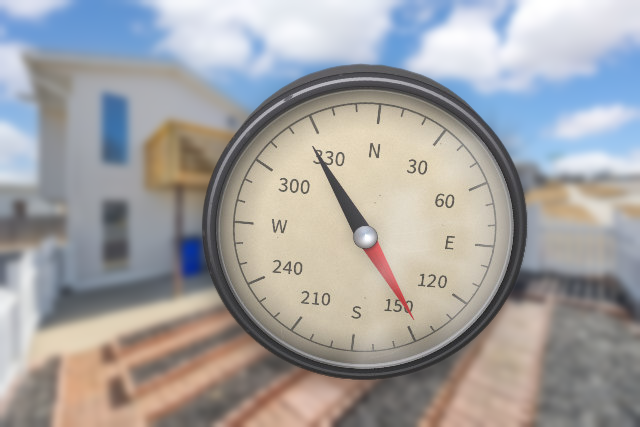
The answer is 145 °
